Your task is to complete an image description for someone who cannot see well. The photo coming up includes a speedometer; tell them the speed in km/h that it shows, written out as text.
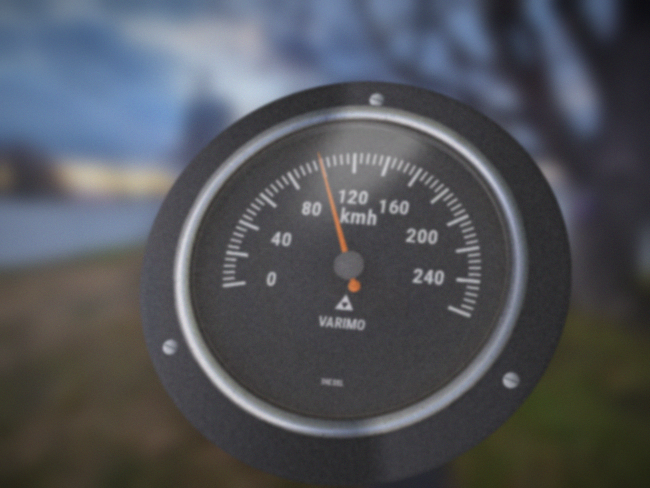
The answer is 100 km/h
